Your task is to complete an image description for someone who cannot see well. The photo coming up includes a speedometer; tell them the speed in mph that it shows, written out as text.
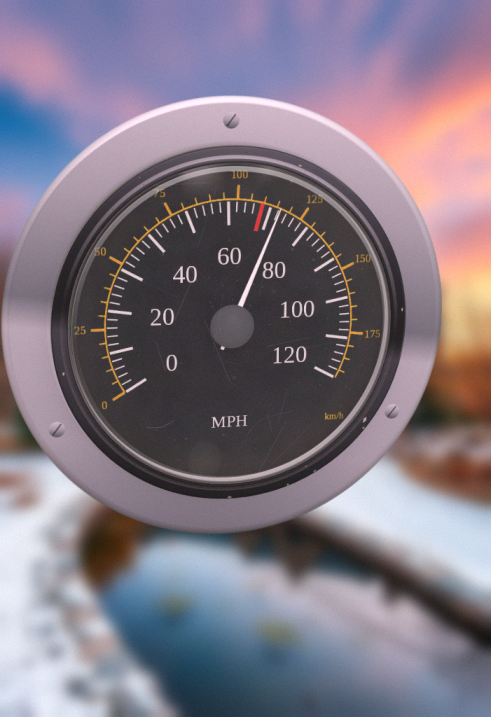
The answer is 72 mph
